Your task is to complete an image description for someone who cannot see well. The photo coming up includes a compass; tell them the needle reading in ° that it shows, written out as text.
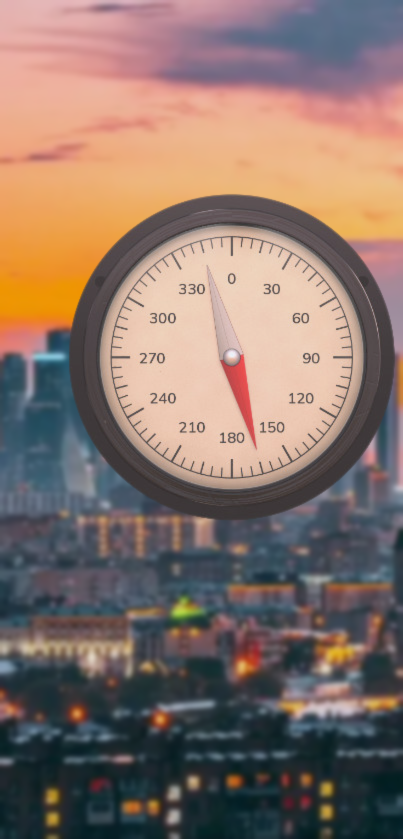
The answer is 165 °
